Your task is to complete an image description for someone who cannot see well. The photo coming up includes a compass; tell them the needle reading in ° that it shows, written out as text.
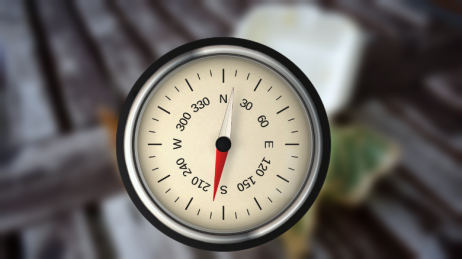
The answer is 190 °
